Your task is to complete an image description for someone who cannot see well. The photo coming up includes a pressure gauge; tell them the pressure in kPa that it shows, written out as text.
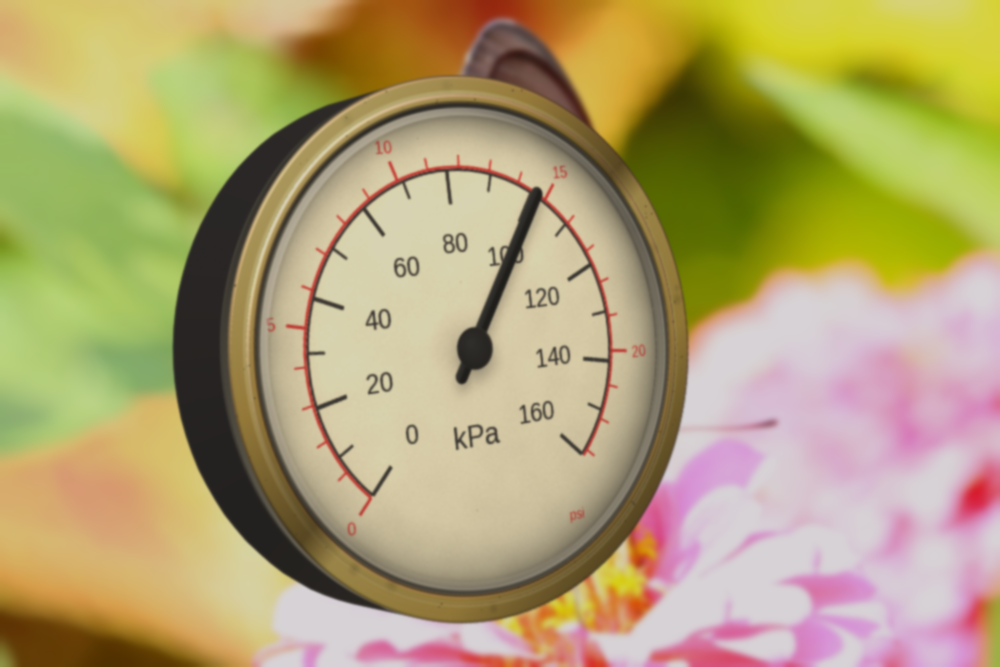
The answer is 100 kPa
